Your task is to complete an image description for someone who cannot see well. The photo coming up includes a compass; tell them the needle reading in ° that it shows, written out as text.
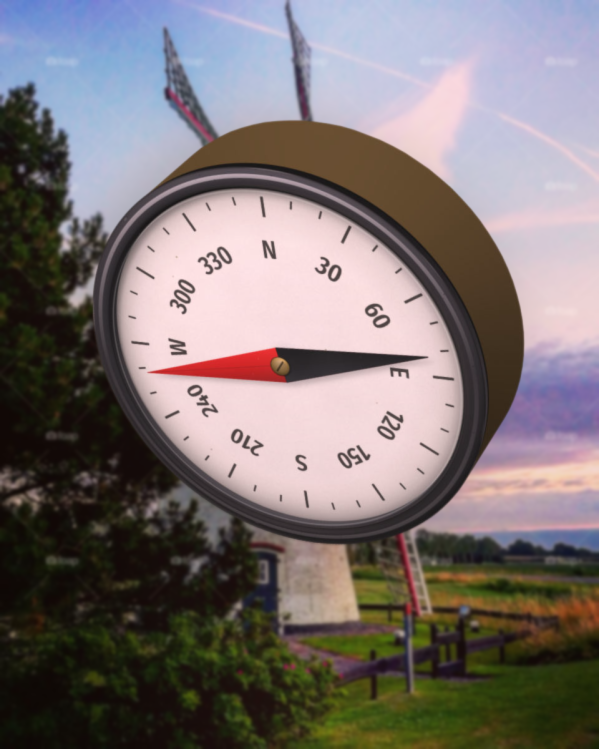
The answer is 260 °
